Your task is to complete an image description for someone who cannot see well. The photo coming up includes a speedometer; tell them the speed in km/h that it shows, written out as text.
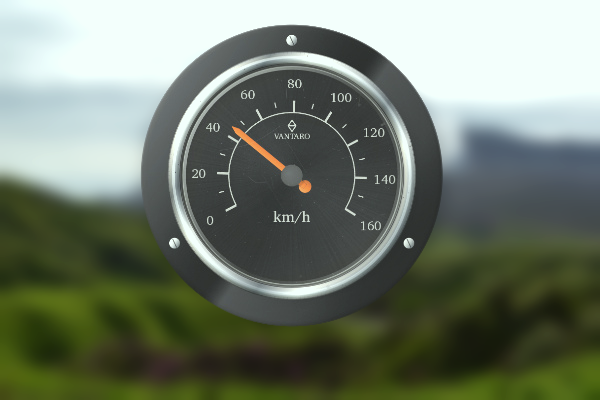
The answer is 45 km/h
